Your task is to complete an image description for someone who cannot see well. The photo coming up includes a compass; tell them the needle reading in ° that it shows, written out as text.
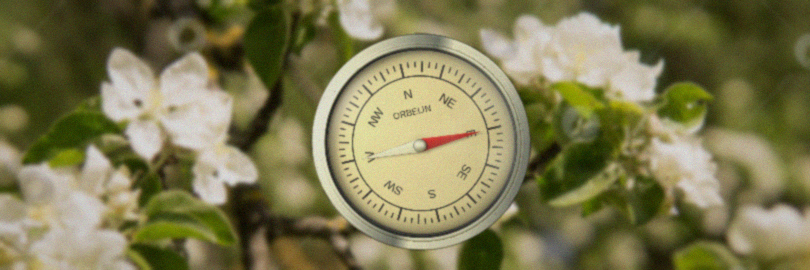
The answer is 90 °
